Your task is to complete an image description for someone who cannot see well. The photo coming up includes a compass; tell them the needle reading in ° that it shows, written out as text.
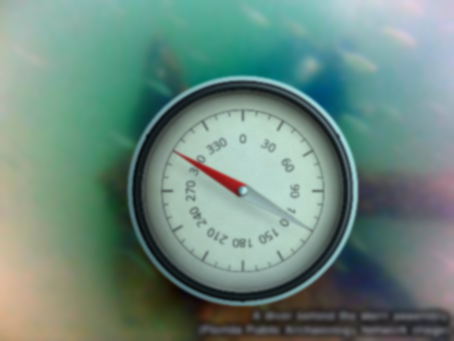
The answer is 300 °
